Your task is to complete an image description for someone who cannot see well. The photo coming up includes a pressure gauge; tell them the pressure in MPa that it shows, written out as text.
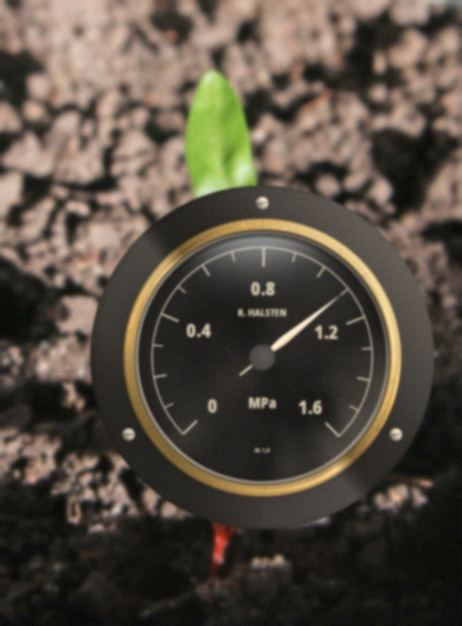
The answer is 1.1 MPa
